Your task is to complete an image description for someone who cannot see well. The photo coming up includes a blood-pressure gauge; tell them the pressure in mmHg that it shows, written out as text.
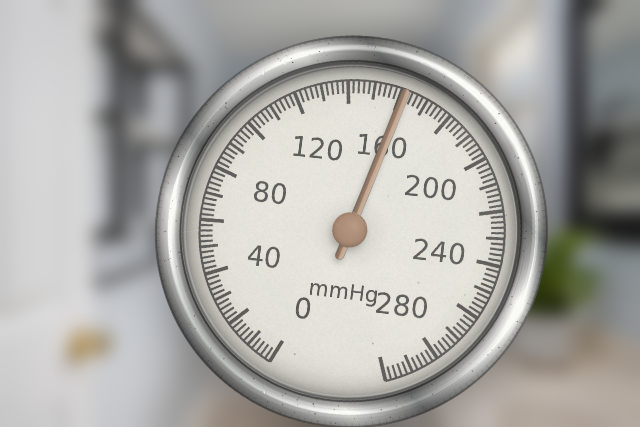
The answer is 162 mmHg
